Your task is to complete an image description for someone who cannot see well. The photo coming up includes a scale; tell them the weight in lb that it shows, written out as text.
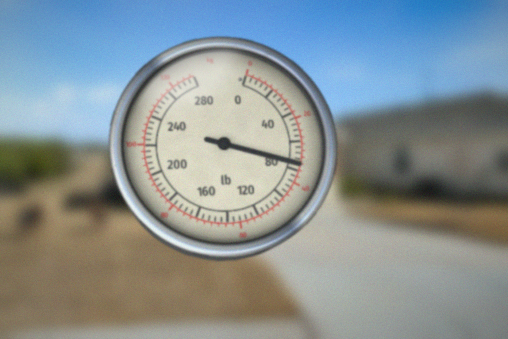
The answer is 76 lb
